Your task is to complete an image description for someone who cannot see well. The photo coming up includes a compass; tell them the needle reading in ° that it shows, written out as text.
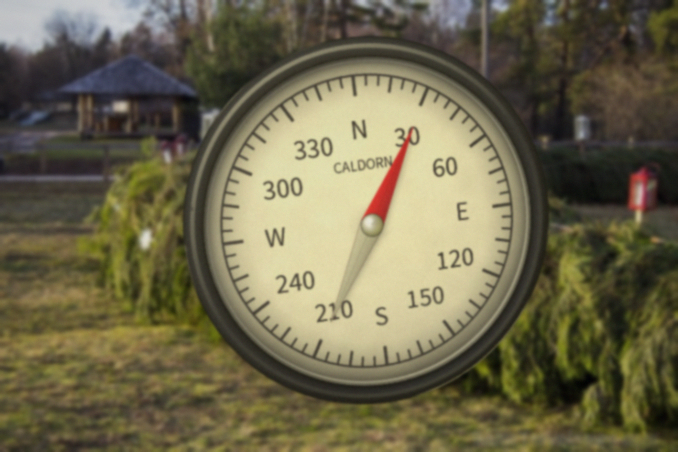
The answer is 30 °
